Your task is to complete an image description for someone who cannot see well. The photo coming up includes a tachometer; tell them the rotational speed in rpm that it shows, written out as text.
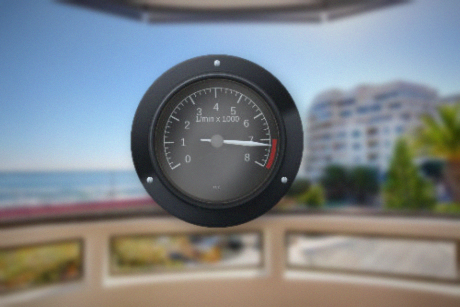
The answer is 7200 rpm
